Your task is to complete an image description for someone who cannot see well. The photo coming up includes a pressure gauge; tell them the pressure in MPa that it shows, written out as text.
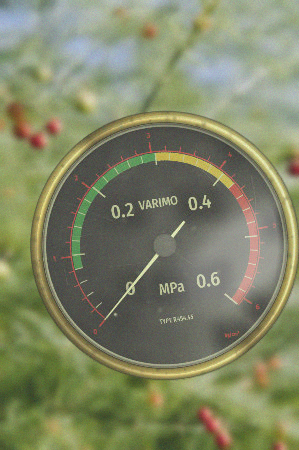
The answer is 0 MPa
